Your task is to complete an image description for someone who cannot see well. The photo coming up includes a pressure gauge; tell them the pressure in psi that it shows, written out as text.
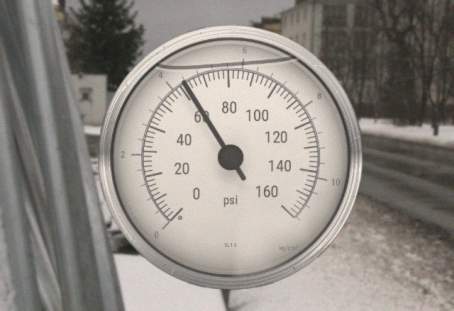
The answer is 62 psi
